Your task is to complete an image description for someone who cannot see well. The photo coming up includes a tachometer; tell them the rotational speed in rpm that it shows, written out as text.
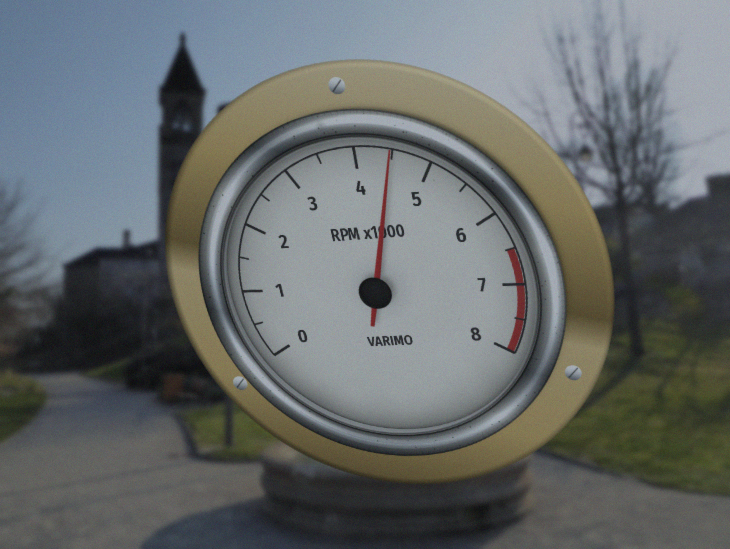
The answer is 4500 rpm
